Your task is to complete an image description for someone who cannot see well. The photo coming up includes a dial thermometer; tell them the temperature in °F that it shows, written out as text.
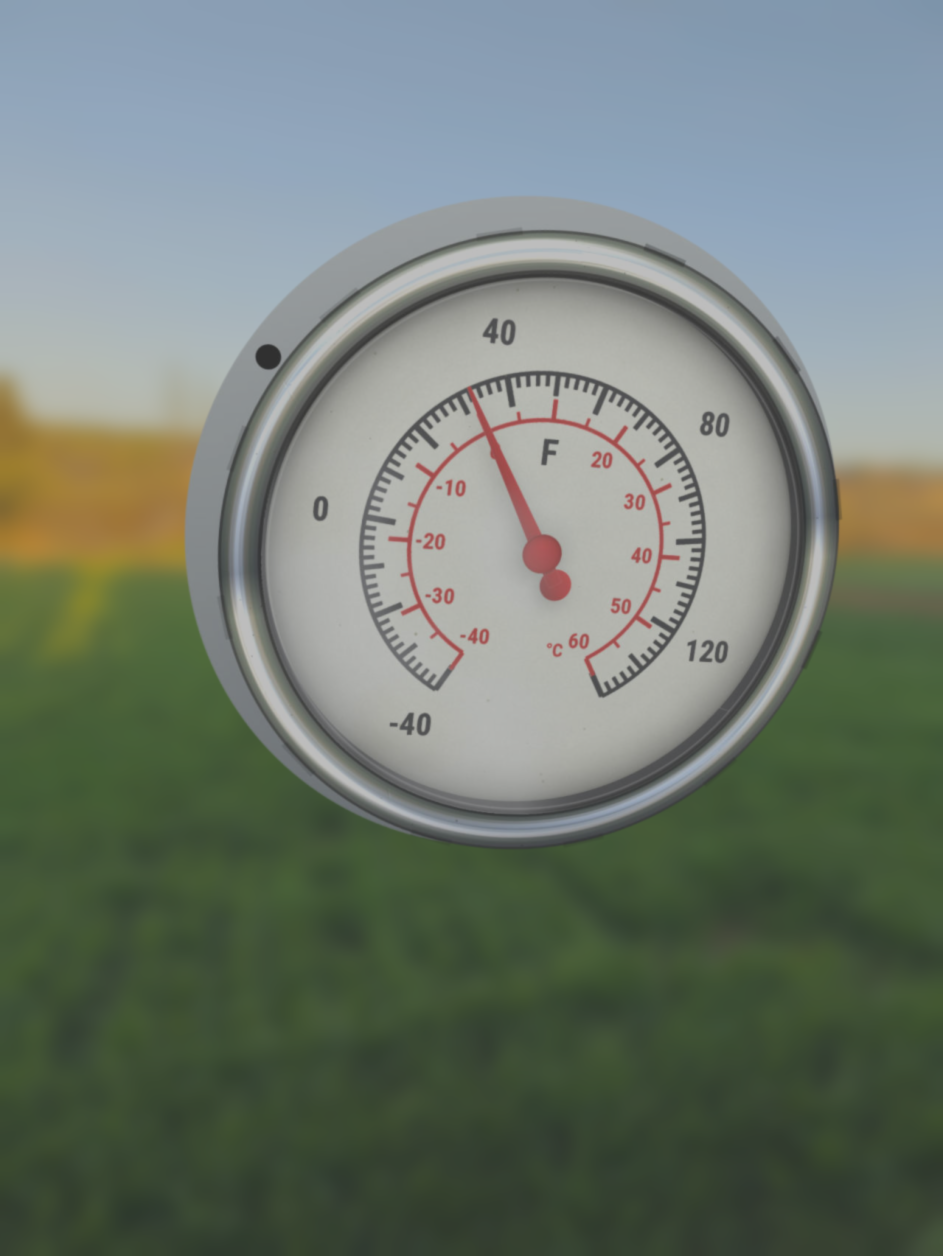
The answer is 32 °F
